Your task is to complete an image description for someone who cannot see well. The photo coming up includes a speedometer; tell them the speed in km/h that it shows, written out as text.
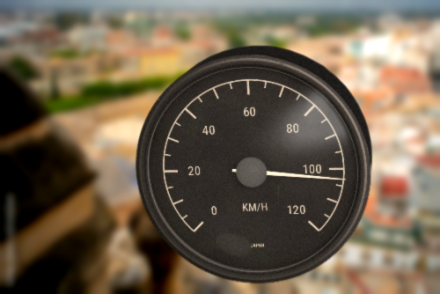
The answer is 102.5 km/h
